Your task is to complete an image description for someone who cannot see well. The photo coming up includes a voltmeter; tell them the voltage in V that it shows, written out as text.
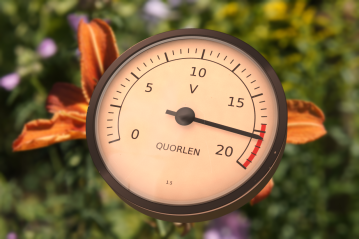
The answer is 18 V
